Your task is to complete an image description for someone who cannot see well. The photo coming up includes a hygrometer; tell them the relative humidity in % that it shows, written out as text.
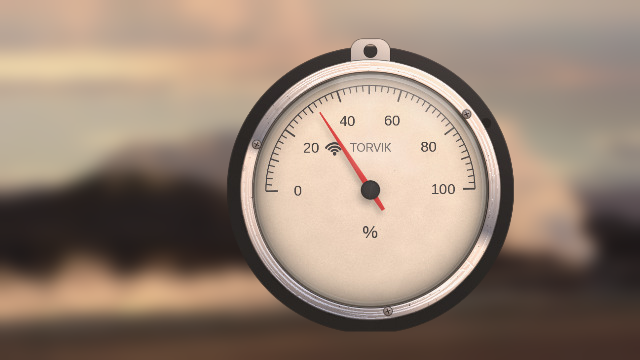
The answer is 32 %
